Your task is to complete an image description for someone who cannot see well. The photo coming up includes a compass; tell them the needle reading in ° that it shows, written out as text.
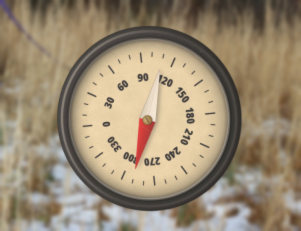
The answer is 290 °
